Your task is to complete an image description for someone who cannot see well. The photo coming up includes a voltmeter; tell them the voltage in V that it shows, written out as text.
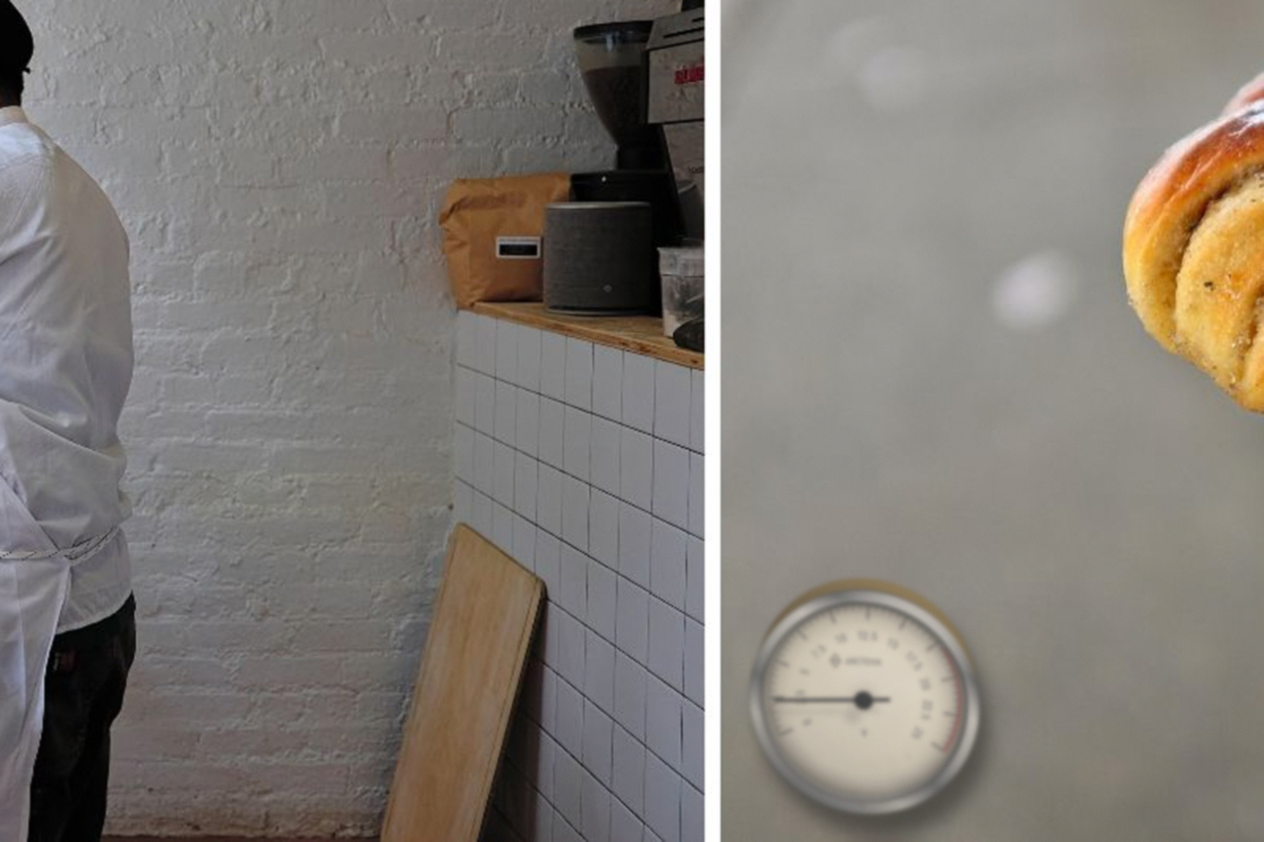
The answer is 2.5 V
